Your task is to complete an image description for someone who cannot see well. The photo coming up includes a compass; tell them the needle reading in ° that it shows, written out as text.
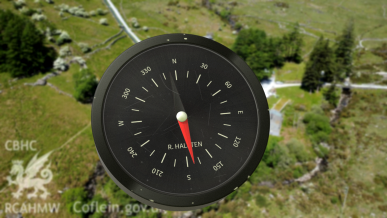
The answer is 172.5 °
